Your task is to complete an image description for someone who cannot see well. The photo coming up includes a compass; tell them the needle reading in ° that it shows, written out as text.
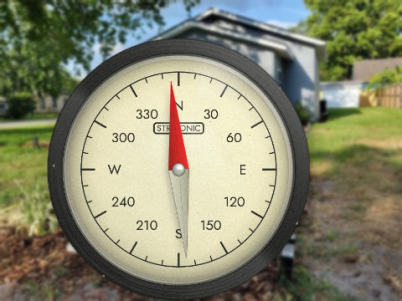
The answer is 355 °
